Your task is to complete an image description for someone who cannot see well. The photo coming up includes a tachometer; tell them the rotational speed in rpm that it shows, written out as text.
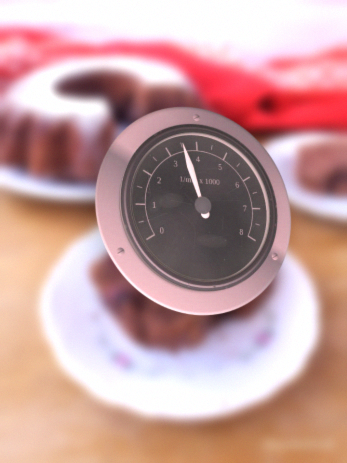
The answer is 3500 rpm
